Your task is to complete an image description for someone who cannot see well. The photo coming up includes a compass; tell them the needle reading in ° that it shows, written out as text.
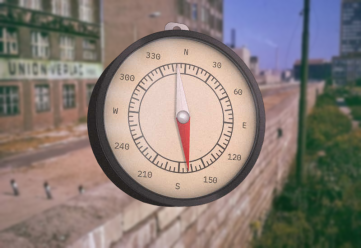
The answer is 170 °
